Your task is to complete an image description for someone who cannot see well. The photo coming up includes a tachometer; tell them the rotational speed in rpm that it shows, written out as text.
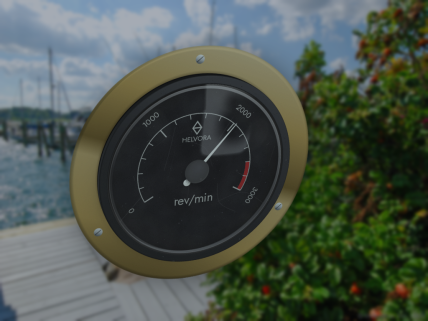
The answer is 2000 rpm
